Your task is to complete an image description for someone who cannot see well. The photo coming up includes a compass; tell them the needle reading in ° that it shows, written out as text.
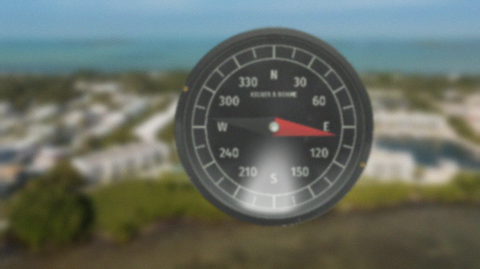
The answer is 97.5 °
